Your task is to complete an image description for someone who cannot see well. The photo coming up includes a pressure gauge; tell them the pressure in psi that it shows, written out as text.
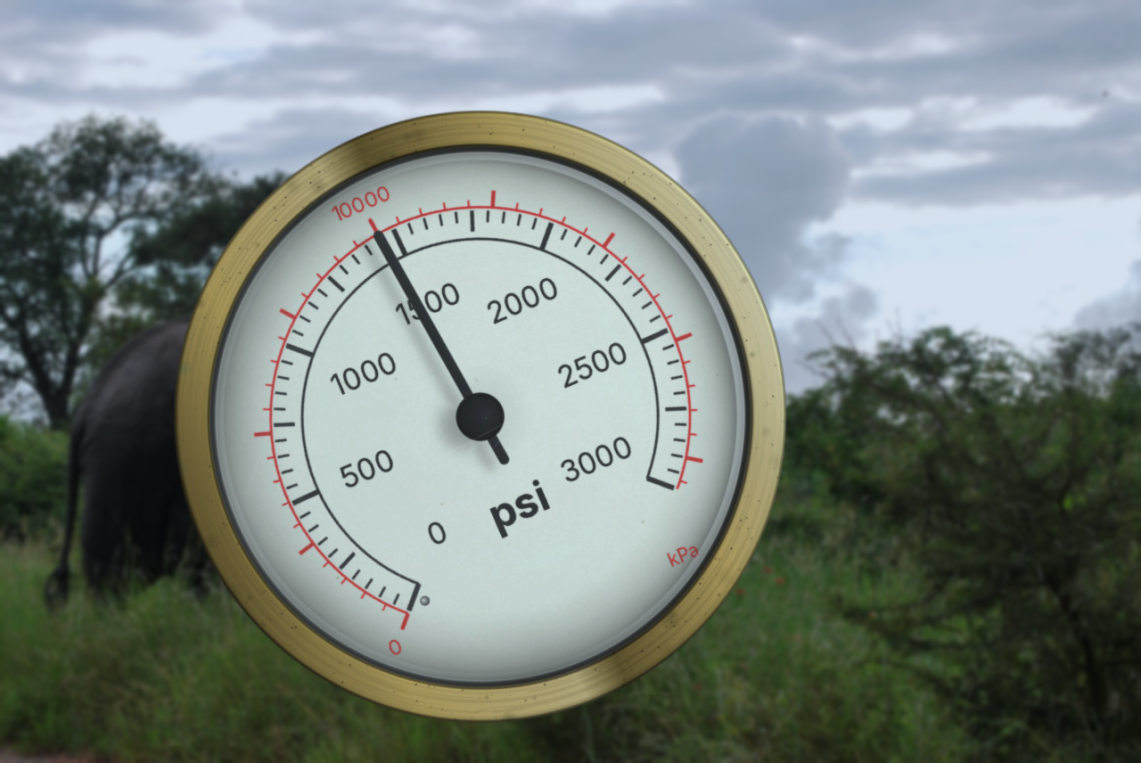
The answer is 1450 psi
